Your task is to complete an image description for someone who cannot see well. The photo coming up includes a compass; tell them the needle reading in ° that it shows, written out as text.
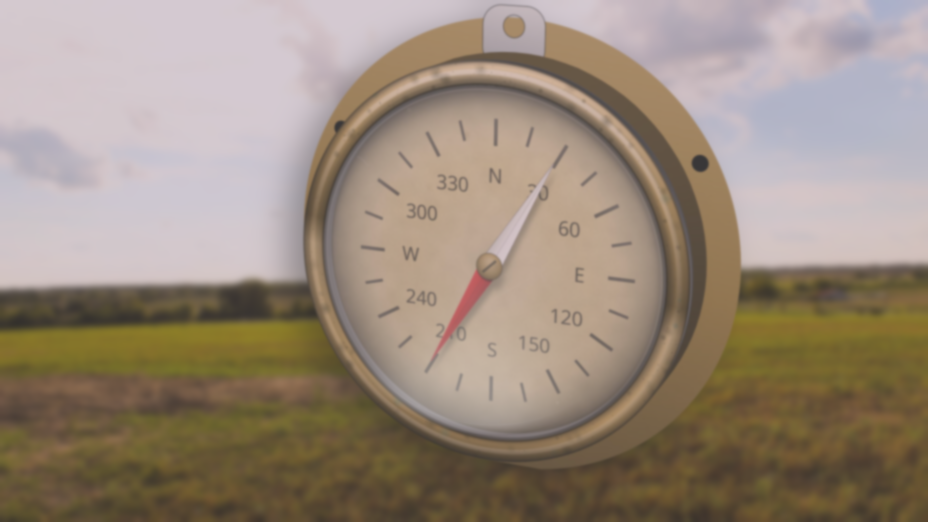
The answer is 210 °
